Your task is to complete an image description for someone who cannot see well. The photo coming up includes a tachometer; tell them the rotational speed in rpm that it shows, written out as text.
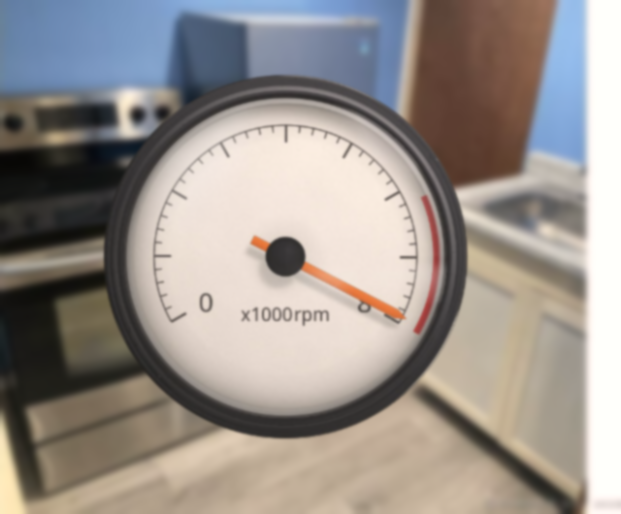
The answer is 7900 rpm
